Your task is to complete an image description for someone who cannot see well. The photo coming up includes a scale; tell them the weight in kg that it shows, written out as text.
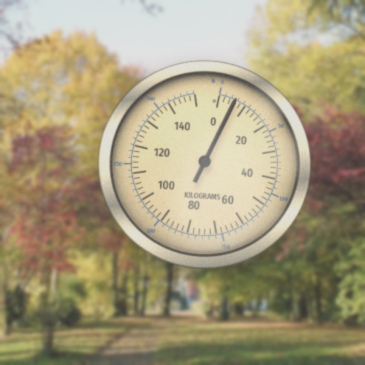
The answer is 6 kg
